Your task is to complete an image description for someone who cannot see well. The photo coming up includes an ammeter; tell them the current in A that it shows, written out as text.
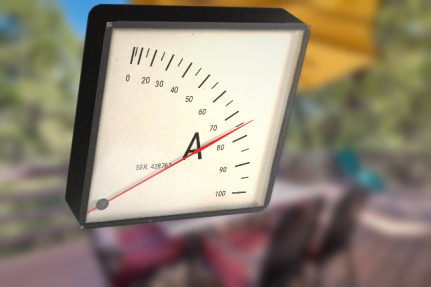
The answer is 75 A
